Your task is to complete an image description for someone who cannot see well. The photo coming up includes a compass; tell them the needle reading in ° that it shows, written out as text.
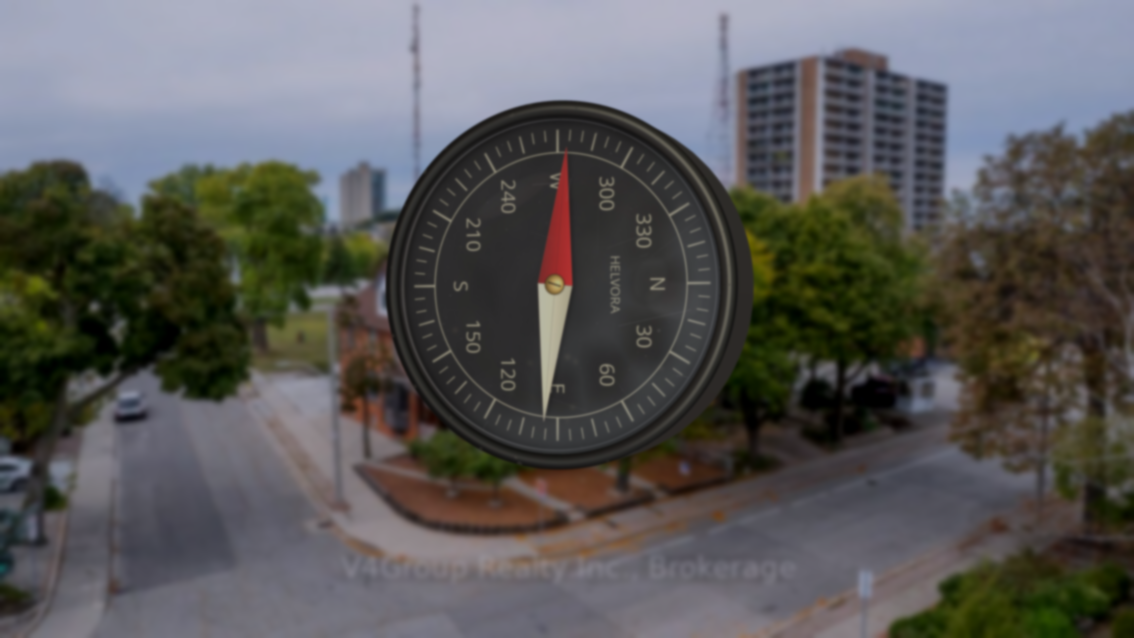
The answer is 275 °
